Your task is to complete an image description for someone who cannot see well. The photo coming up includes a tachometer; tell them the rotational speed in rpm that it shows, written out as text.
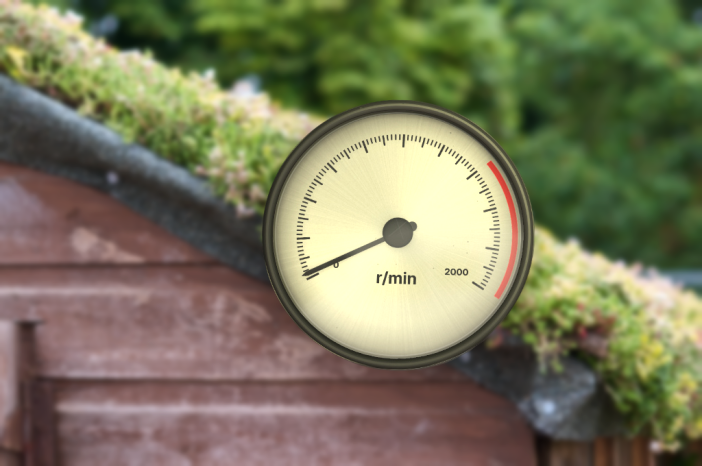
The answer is 20 rpm
